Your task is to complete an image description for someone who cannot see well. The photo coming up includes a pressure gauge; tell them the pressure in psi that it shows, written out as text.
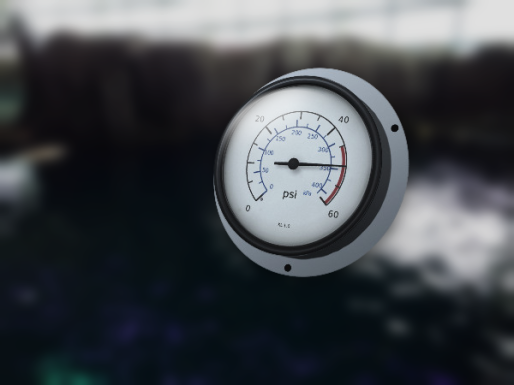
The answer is 50 psi
